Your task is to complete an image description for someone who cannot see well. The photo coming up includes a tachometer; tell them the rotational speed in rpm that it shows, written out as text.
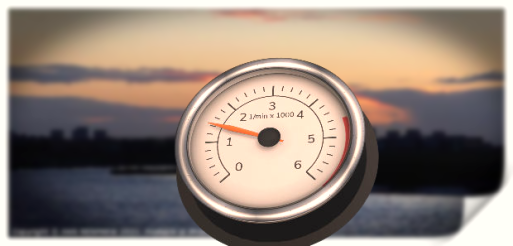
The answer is 1400 rpm
